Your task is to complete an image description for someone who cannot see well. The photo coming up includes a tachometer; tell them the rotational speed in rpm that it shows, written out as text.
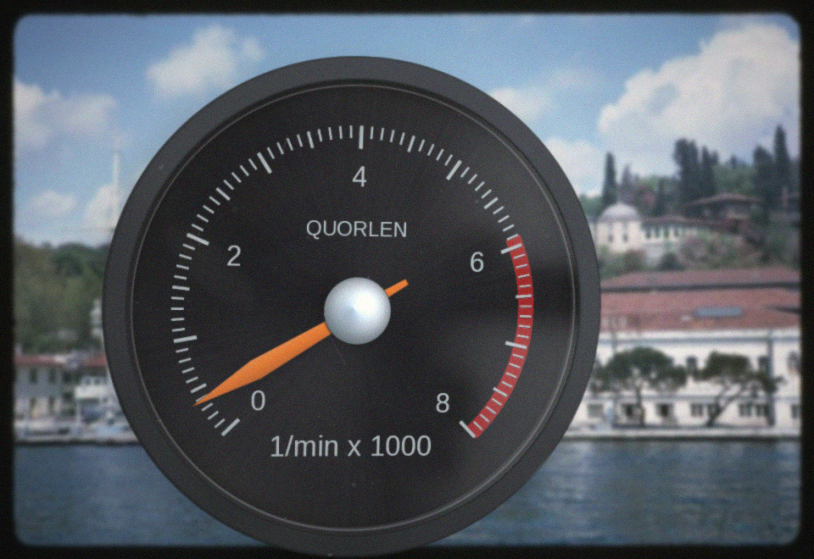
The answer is 400 rpm
